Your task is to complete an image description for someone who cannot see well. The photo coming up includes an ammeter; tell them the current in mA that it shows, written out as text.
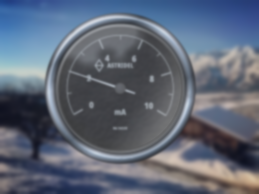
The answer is 2 mA
